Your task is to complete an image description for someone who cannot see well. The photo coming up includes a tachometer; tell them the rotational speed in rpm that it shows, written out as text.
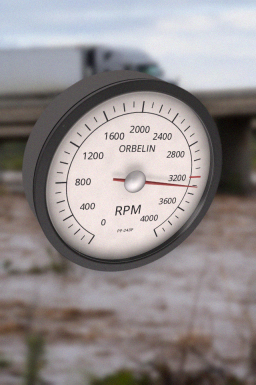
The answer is 3300 rpm
